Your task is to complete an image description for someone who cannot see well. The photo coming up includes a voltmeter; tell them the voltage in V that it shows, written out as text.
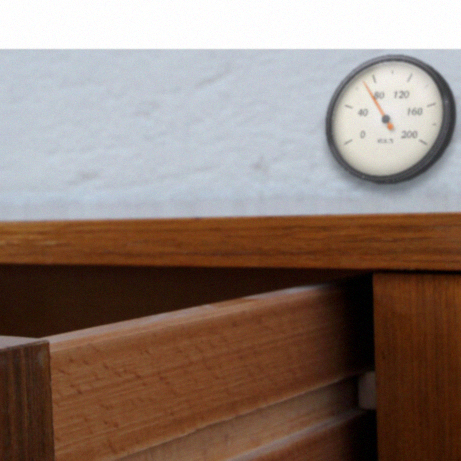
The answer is 70 V
